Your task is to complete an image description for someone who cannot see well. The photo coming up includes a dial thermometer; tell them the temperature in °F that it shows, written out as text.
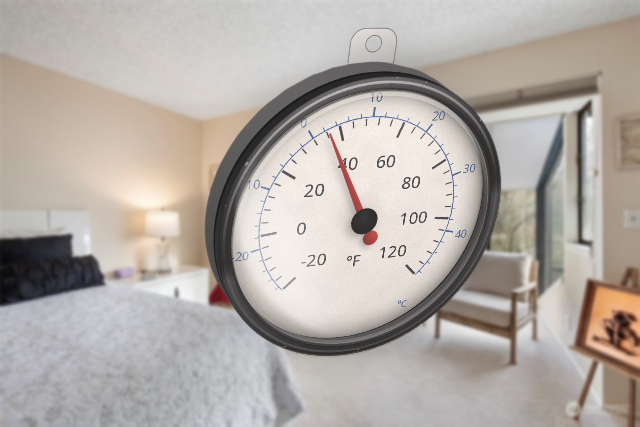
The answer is 36 °F
